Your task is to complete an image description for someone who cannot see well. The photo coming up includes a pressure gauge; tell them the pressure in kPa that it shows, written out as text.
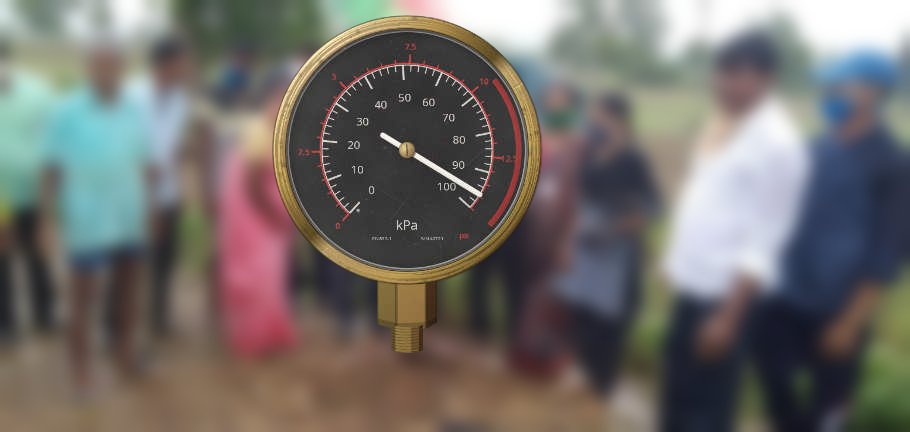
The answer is 96 kPa
